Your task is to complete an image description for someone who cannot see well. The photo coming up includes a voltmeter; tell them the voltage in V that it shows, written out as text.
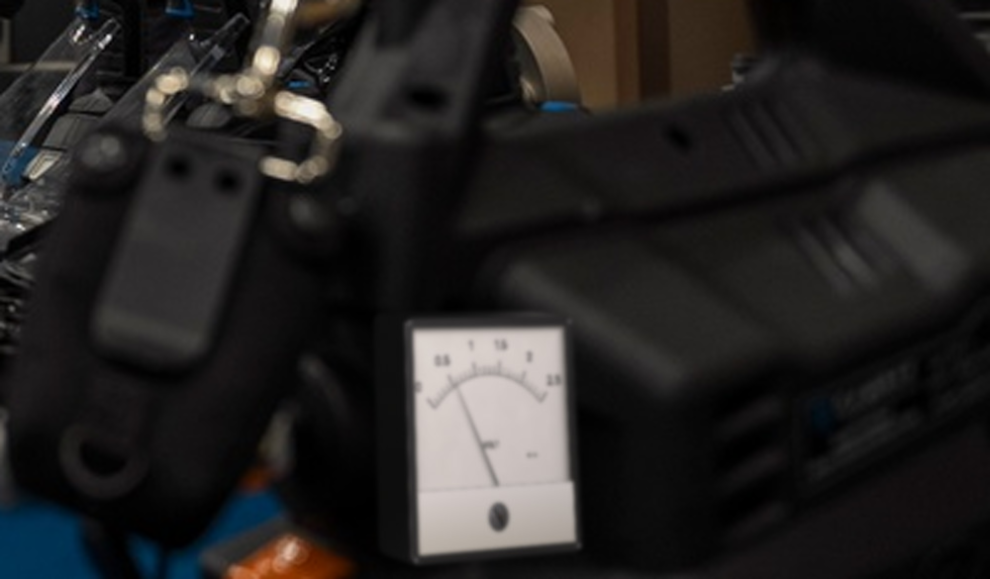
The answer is 0.5 V
